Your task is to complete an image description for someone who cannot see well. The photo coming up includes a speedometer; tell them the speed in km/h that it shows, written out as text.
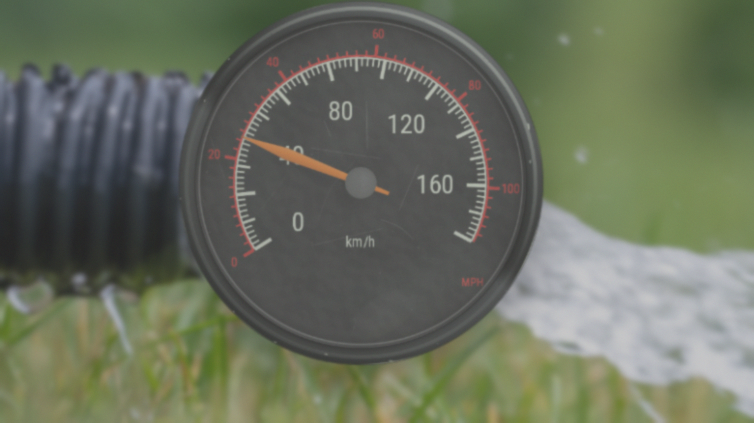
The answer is 40 km/h
